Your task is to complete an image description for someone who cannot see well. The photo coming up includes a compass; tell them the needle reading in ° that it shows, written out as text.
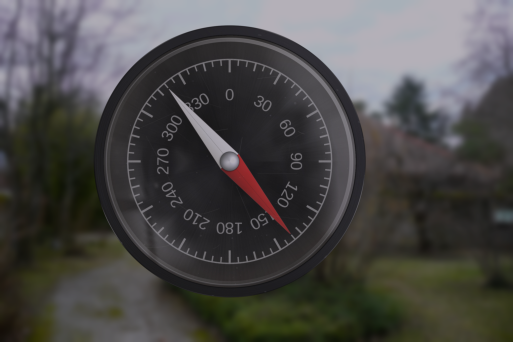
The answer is 140 °
